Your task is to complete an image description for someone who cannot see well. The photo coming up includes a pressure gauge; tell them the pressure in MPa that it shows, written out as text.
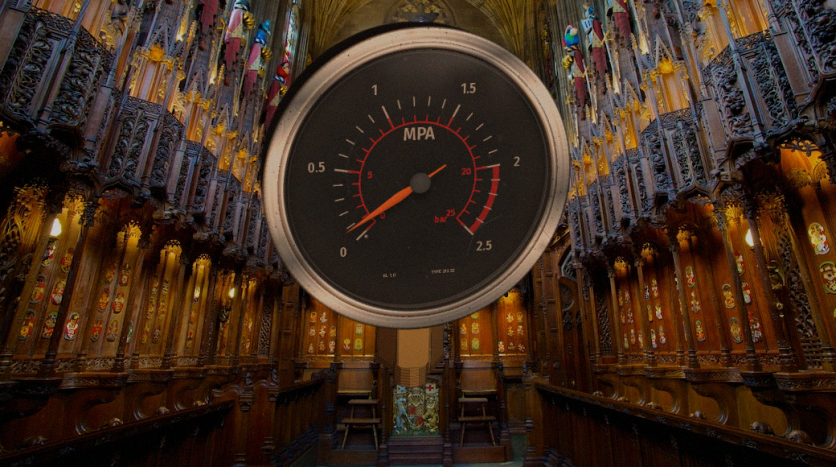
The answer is 0.1 MPa
